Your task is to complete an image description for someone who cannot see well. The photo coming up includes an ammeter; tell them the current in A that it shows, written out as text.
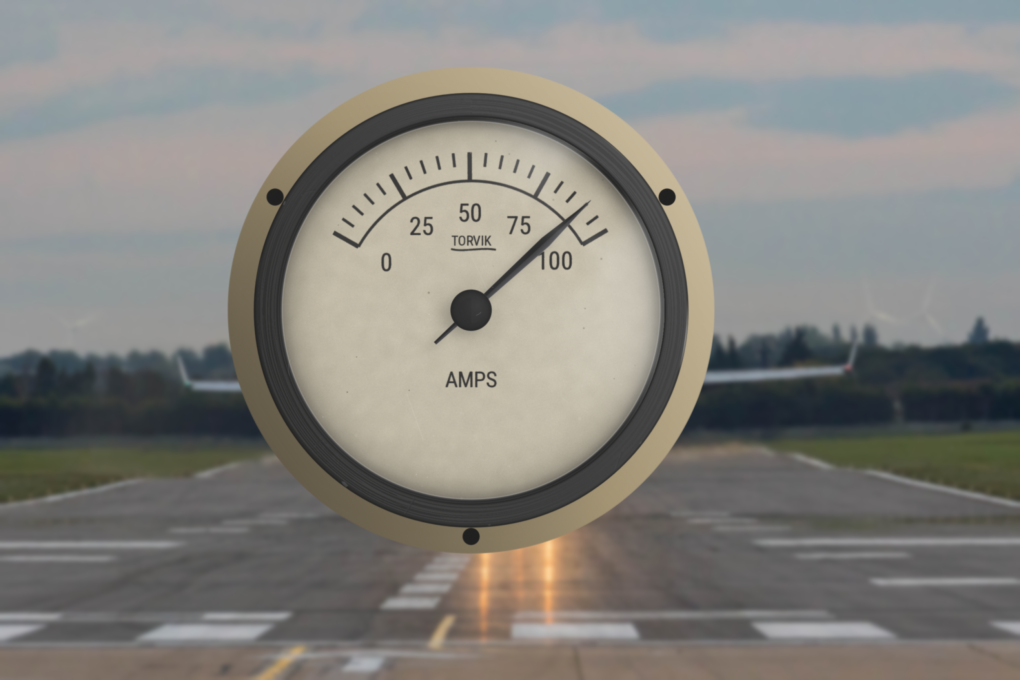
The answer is 90 A
